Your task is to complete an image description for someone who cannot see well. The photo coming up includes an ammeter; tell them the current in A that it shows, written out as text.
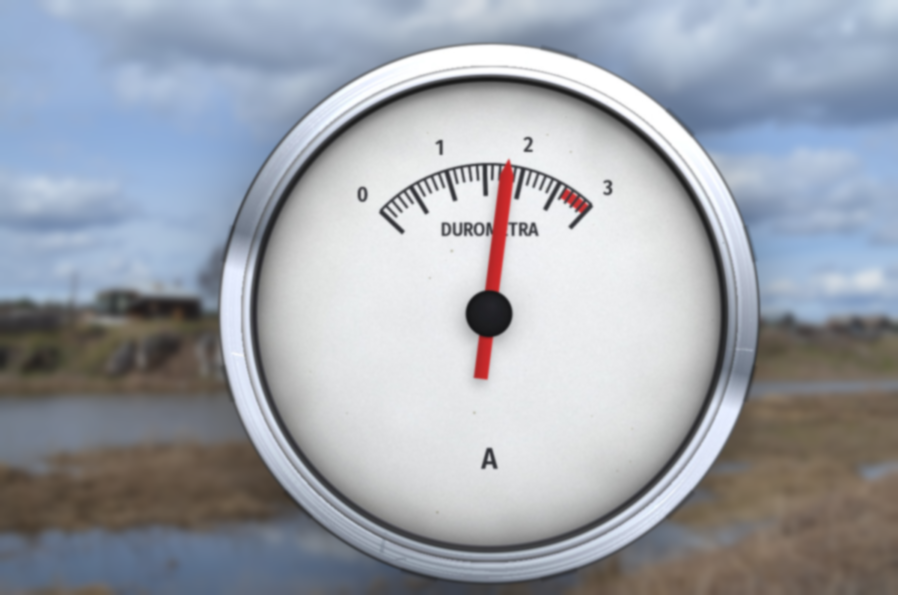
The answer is 1.8 A
